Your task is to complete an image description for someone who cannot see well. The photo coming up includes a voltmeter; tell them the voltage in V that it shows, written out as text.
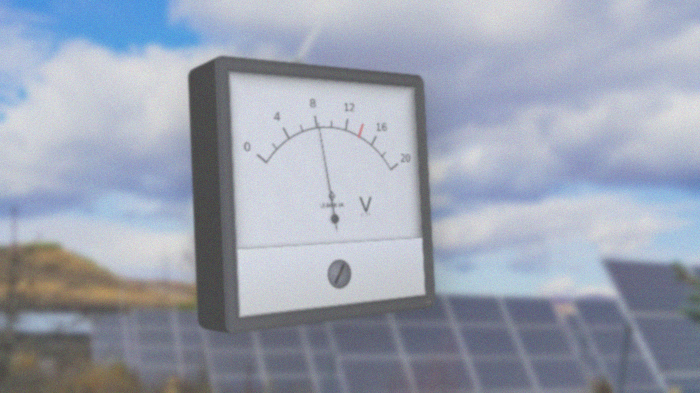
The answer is 8 V
